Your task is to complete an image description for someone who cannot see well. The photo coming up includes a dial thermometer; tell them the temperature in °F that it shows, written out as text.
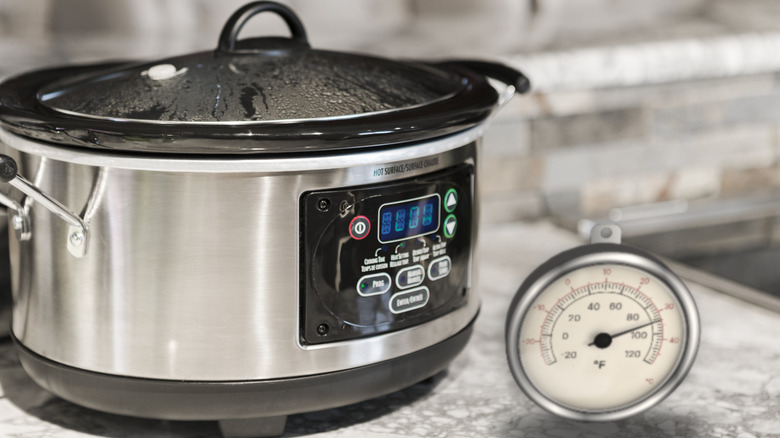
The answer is 90 °F
